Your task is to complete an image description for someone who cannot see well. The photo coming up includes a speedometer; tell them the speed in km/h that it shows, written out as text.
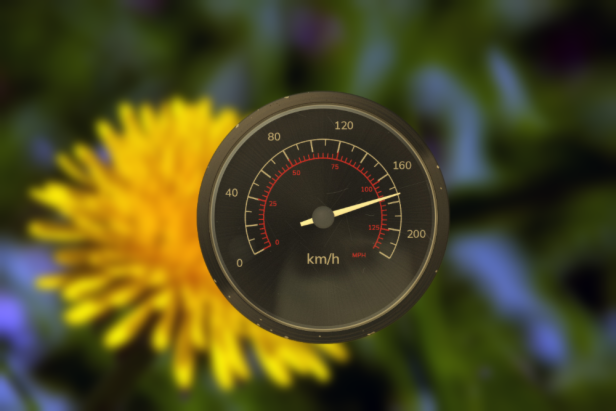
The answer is 175 km/h
